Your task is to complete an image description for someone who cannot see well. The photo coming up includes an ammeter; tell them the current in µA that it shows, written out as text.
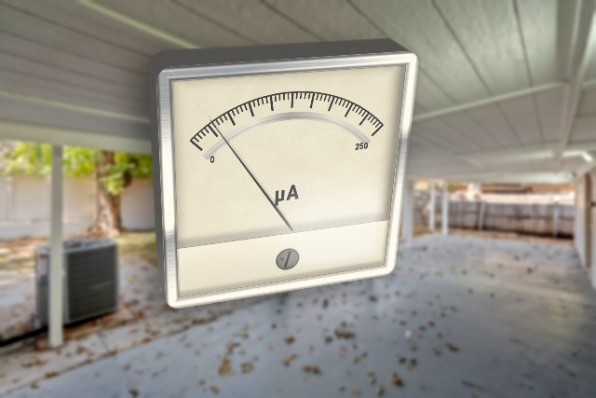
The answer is 30 µA
